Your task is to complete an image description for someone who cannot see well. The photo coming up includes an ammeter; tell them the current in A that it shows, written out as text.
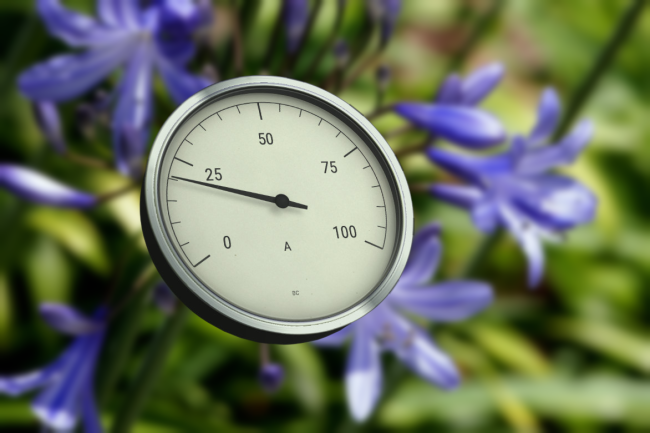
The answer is 20 A
